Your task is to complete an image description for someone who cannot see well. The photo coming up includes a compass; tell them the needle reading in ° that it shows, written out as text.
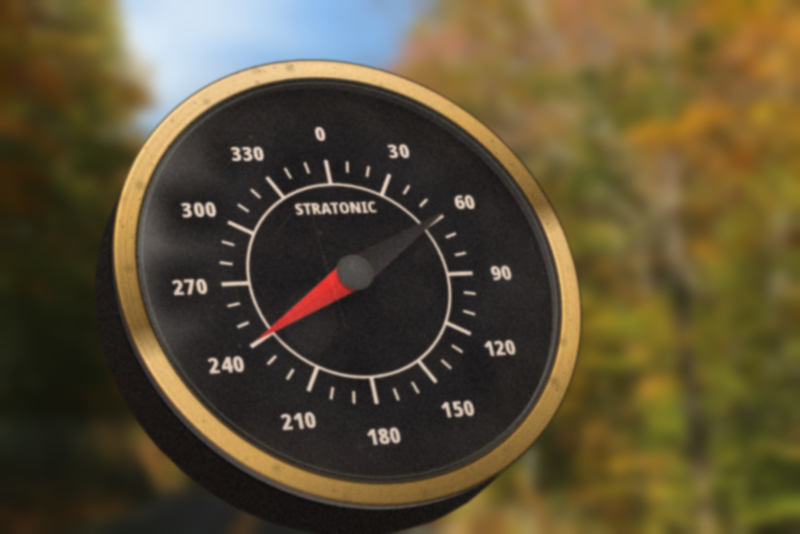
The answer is 240 °
